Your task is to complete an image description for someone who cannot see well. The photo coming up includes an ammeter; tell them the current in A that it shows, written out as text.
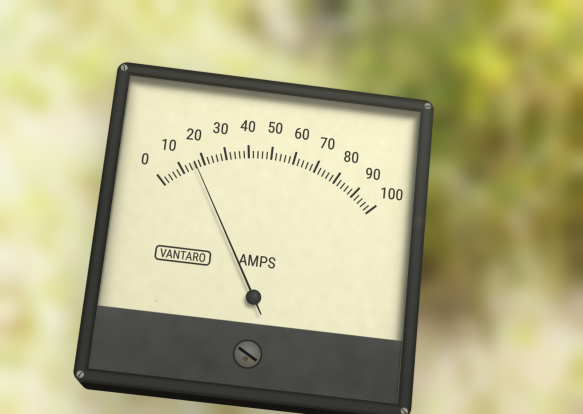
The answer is 16 A
